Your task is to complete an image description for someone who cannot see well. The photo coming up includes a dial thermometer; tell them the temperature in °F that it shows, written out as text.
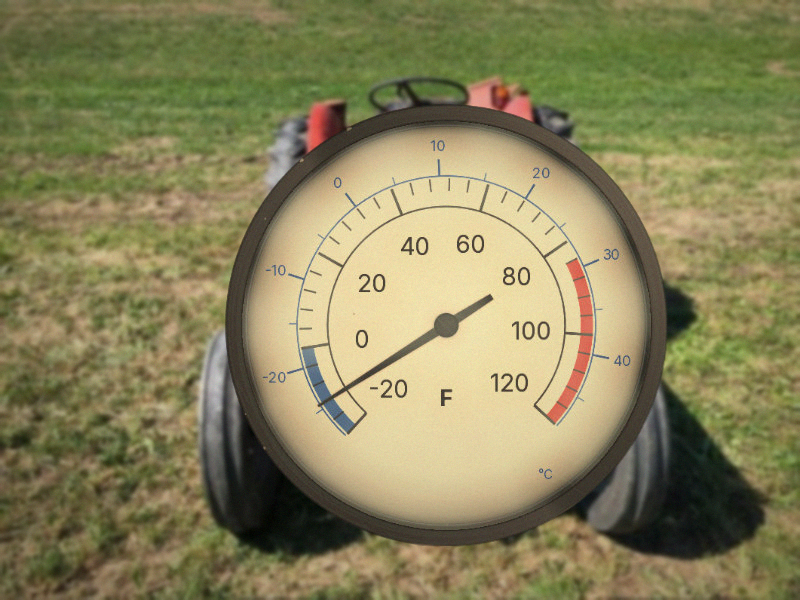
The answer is -12 °F
